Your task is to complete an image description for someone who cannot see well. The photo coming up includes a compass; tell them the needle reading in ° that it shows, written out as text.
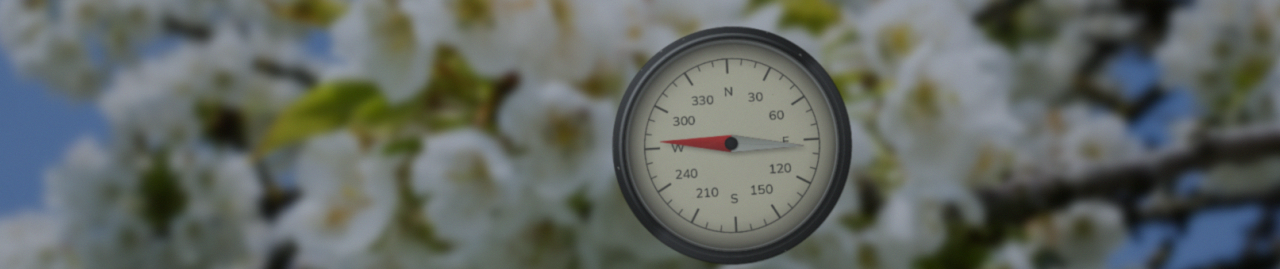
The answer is 275 °
